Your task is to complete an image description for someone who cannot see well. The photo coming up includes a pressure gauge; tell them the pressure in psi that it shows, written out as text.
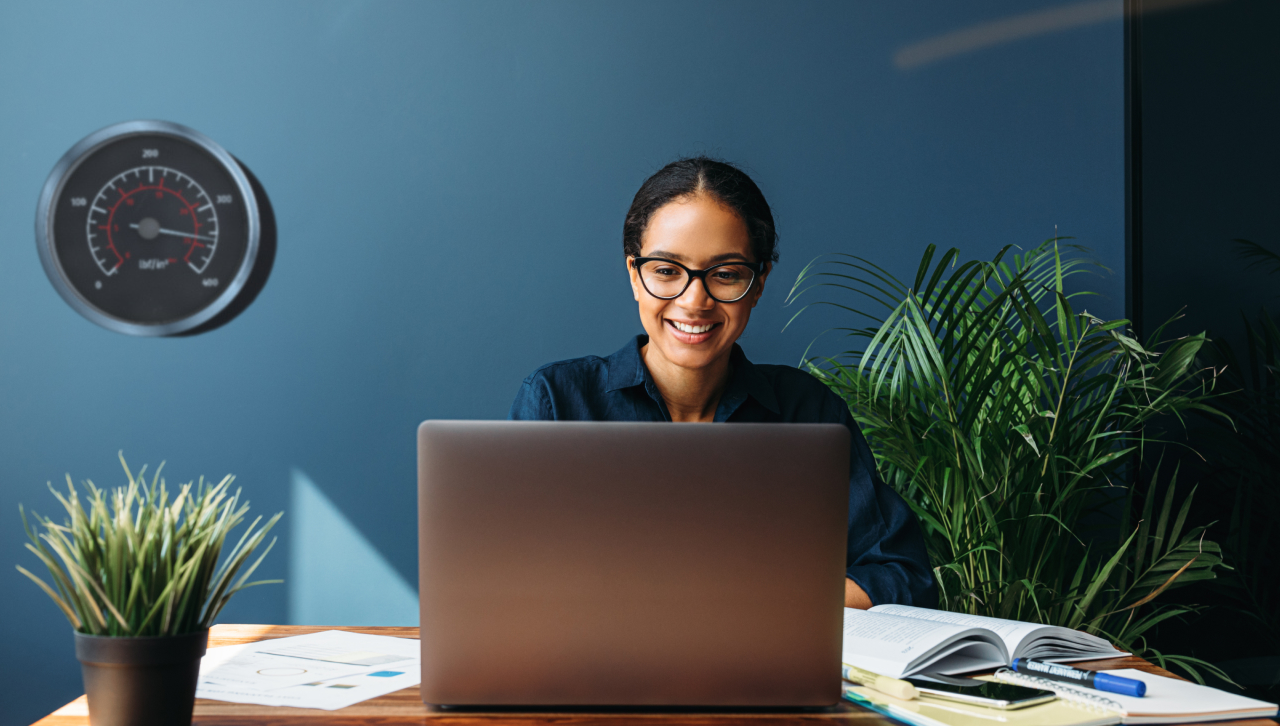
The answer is 350 psi
